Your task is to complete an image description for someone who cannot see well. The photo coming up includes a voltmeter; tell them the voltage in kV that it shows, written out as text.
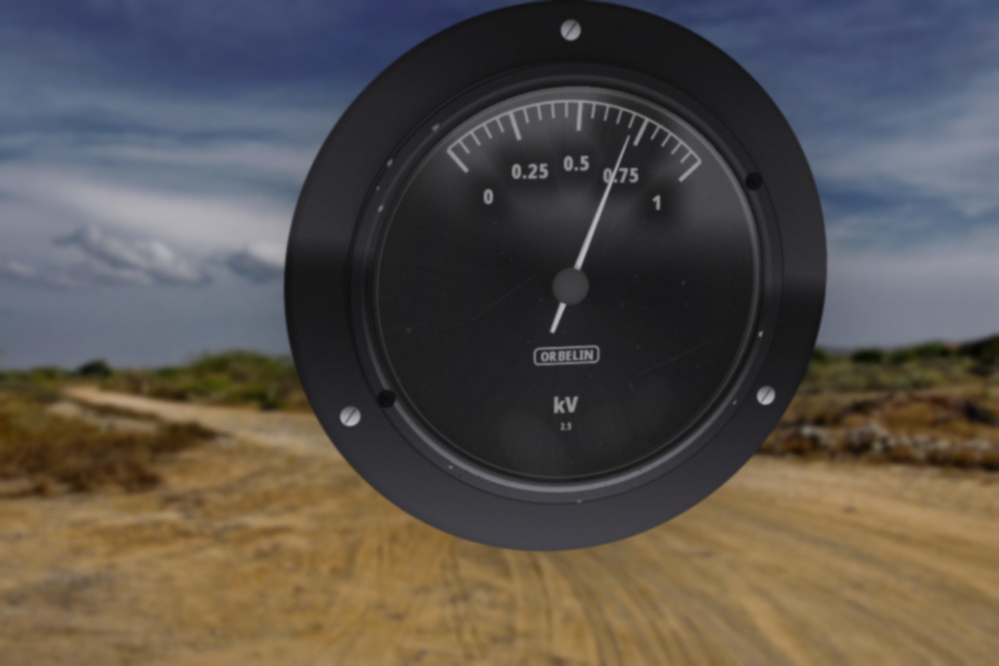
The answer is 0.7 kV
